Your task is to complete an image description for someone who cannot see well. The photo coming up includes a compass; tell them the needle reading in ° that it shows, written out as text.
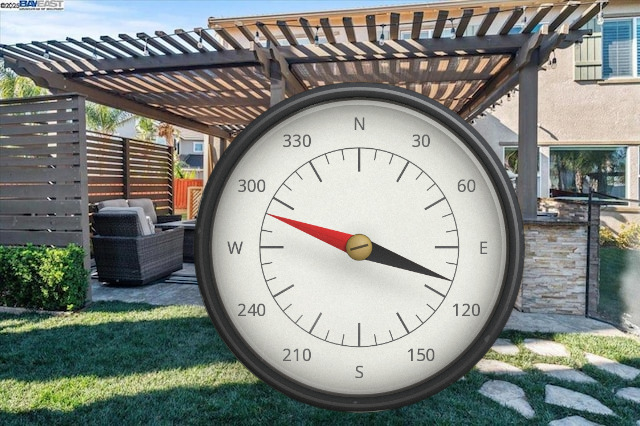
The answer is 290 °
